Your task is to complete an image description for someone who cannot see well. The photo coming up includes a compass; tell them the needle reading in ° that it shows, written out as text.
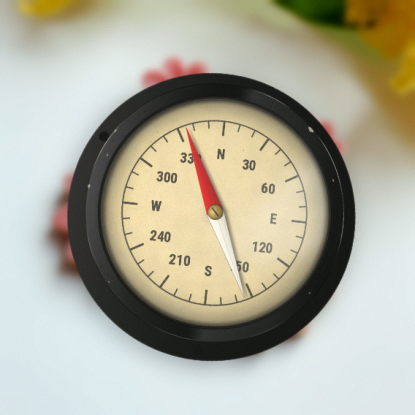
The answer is 335 °
